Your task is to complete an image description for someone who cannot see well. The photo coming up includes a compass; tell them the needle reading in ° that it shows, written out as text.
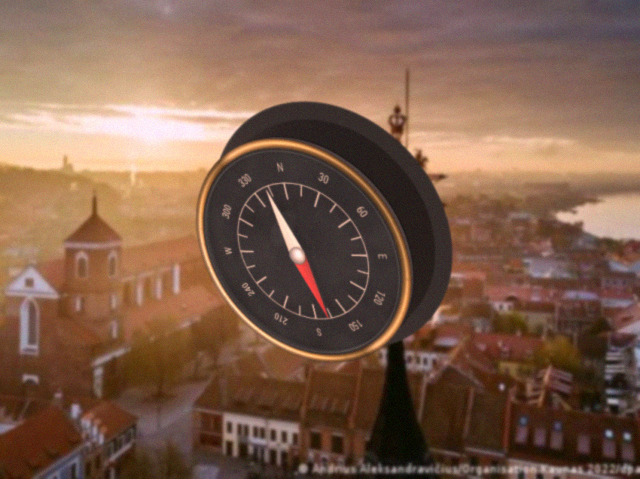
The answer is 165 °
